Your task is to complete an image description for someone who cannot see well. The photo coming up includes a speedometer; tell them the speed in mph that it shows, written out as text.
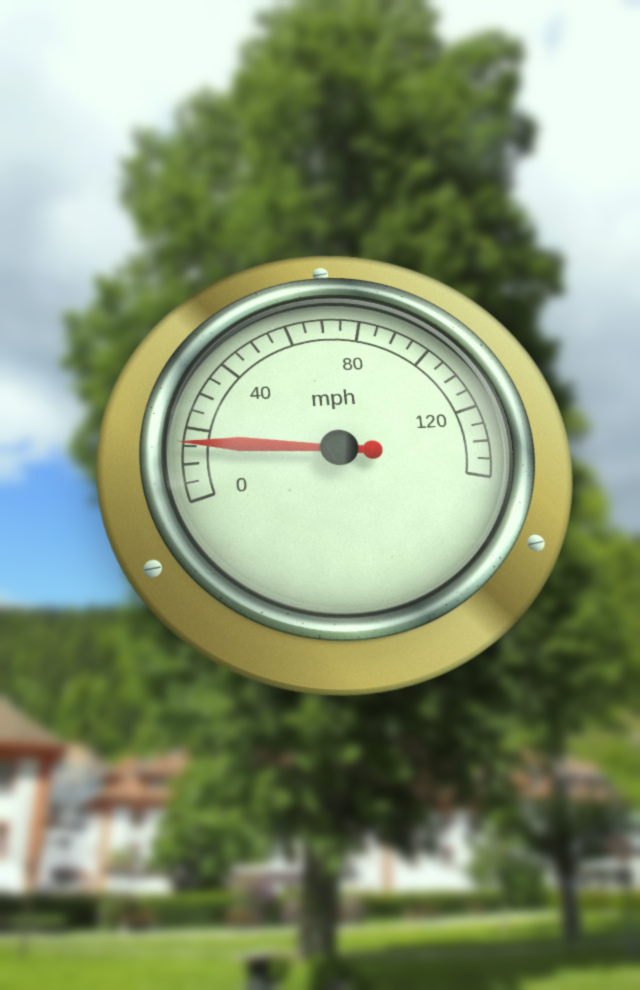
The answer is 15 mph
